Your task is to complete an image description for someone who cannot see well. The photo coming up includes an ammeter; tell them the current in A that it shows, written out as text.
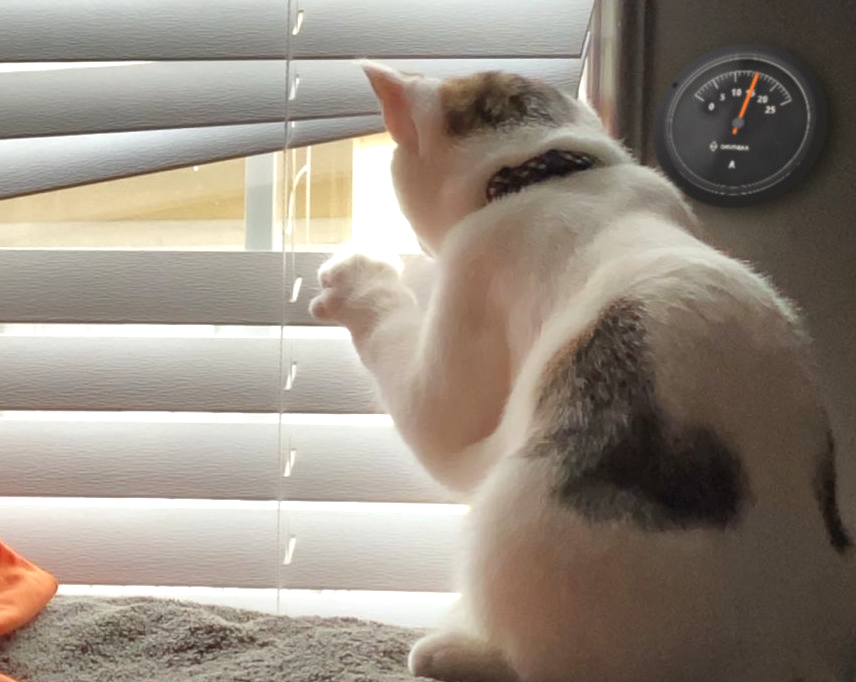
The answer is 15 A
